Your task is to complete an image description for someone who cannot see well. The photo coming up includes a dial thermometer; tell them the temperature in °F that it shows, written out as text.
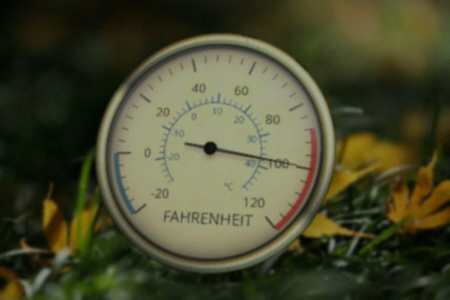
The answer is 100 °F
